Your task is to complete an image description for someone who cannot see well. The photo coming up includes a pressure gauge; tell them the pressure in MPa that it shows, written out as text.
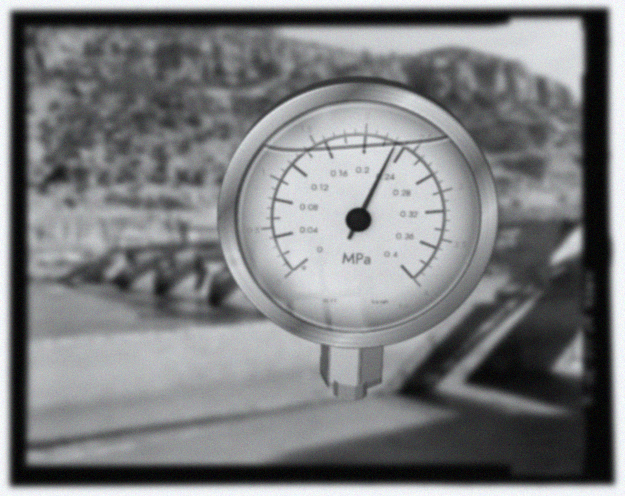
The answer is 0.23 MPa
